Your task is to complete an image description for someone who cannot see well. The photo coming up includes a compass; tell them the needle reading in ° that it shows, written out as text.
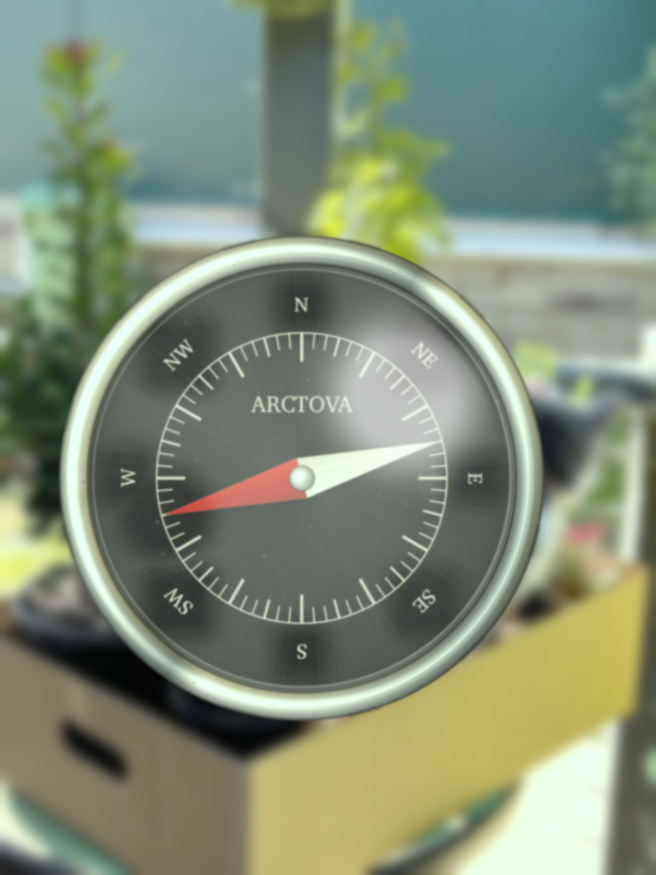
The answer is 255 °
